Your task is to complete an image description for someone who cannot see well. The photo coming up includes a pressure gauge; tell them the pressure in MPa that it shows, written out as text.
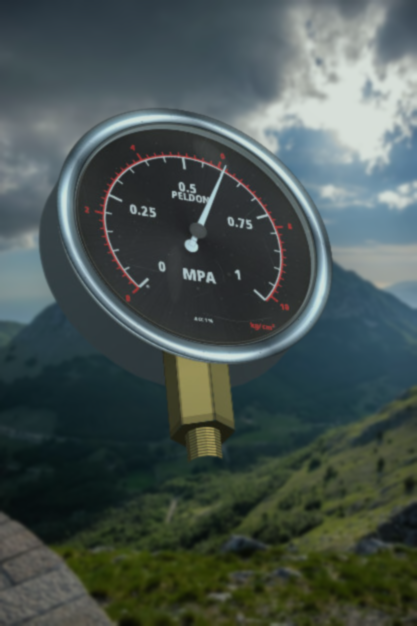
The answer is 0.6 MPa
